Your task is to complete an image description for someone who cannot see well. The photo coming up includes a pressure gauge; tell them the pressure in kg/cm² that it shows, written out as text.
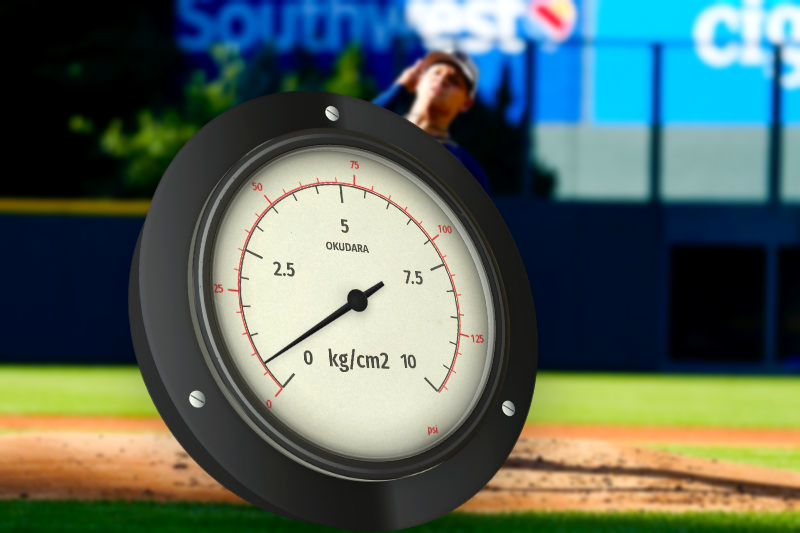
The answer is 0.5 kg/cm²
